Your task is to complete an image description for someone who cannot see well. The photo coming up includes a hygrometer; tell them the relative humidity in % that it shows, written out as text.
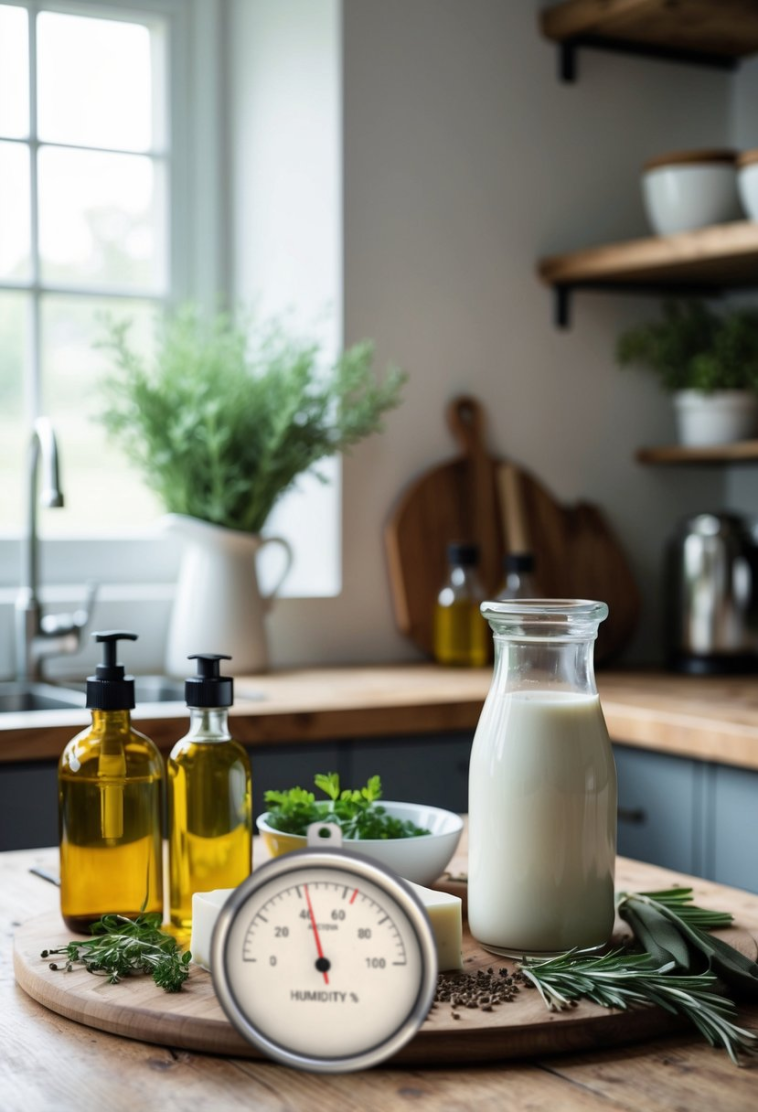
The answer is 44 %
